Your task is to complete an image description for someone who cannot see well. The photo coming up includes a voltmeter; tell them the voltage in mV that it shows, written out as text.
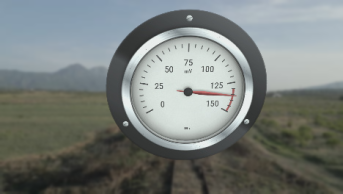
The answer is 135 mV
